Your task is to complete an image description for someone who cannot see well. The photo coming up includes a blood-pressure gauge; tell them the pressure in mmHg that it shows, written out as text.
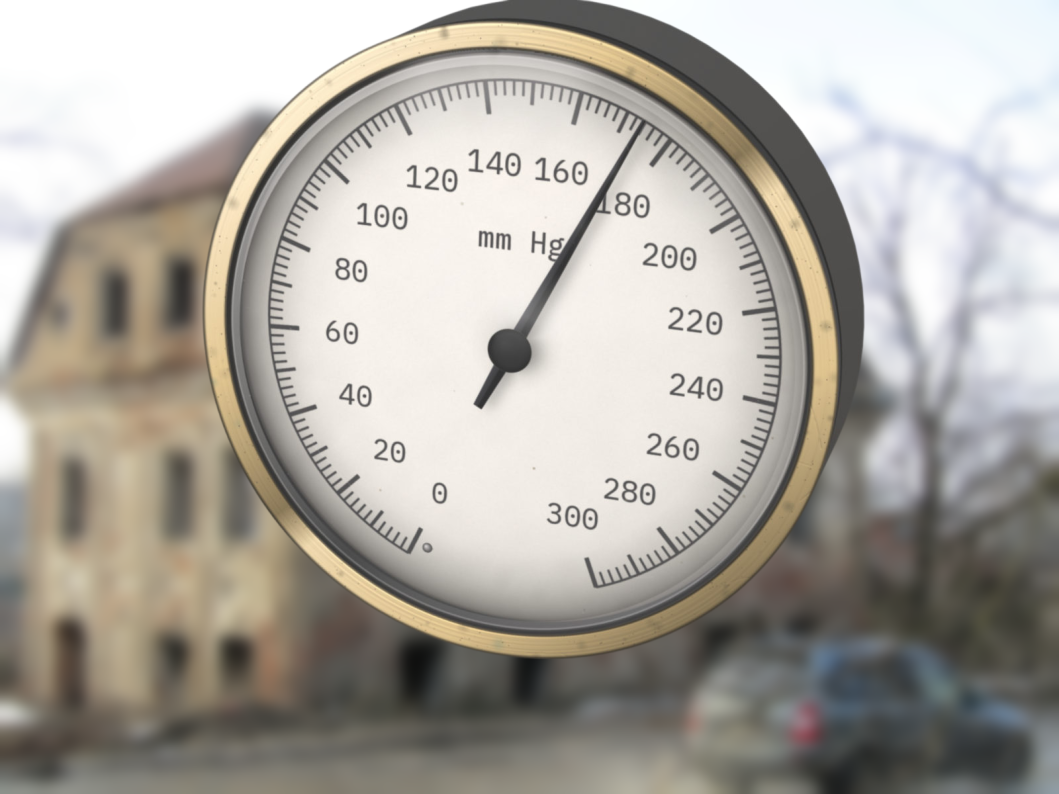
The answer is 174 mmHg
